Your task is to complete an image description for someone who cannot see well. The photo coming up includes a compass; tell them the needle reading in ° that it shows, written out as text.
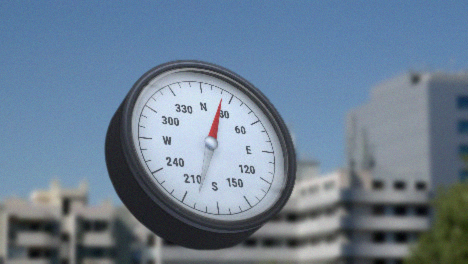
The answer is 20 °
